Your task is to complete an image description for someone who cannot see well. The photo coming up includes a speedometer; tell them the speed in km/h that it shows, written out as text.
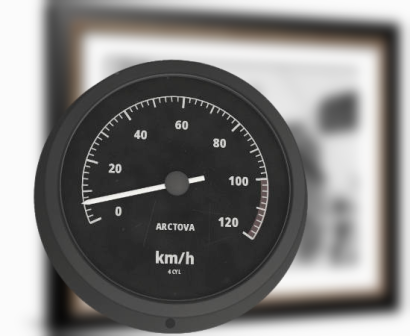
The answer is 6 km/h
